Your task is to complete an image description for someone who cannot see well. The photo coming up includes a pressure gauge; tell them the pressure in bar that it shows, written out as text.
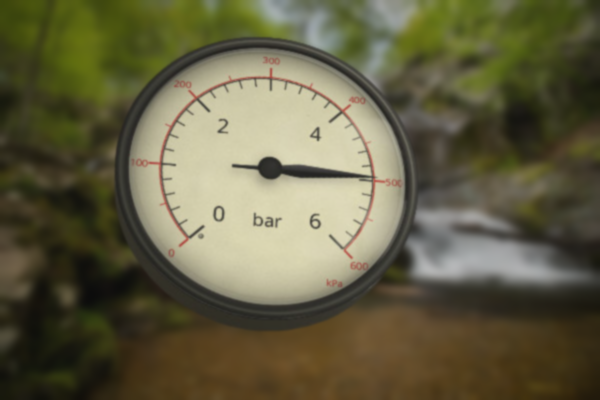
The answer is 5 bar
